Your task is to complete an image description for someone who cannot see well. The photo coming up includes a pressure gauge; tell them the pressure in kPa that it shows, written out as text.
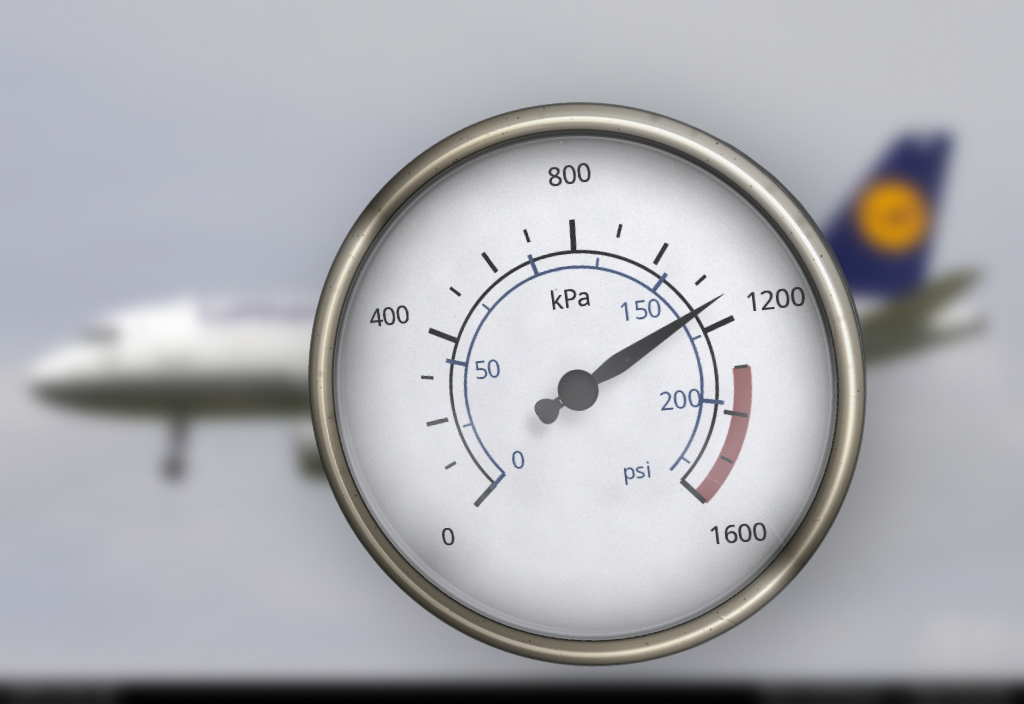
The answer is 1150 kPa
